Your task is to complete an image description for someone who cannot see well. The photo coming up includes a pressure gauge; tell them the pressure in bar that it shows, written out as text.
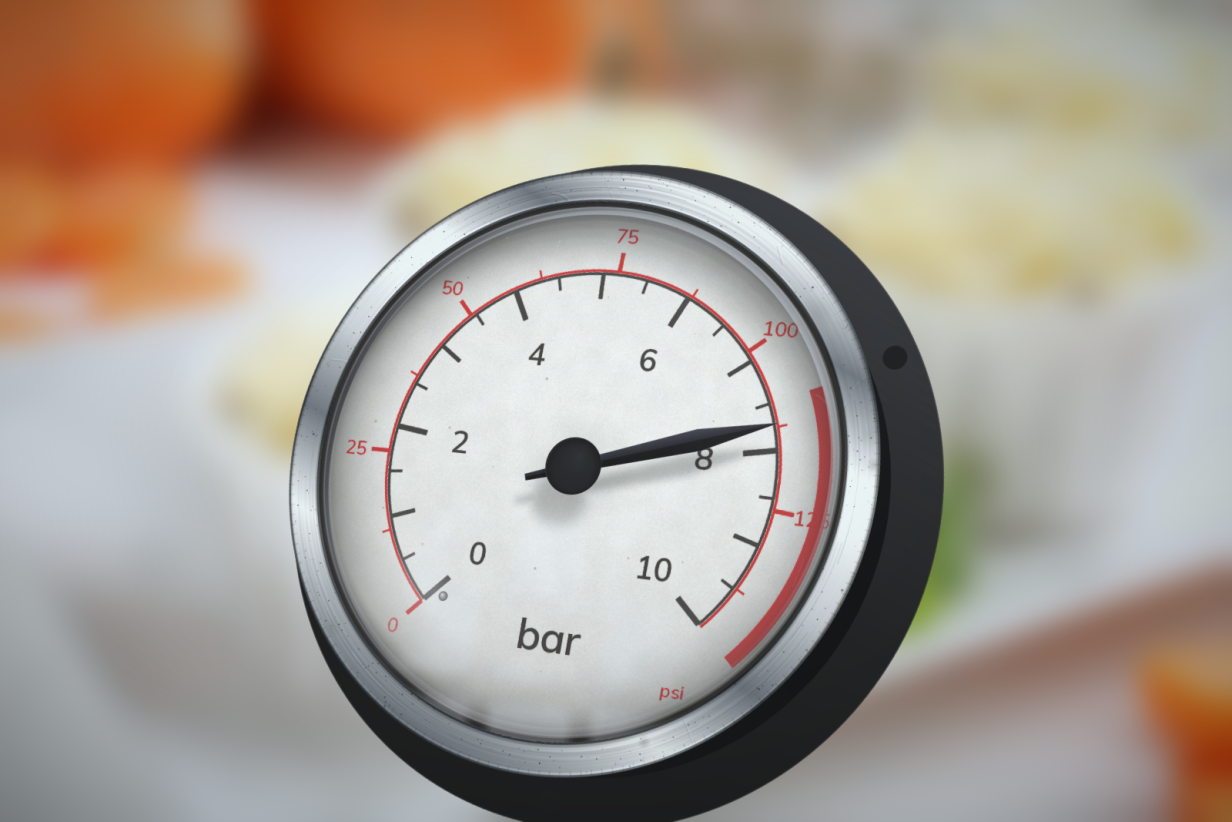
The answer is 7.75 bar
